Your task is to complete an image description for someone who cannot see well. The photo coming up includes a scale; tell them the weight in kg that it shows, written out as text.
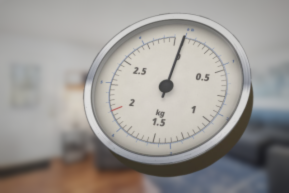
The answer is 0 kg
